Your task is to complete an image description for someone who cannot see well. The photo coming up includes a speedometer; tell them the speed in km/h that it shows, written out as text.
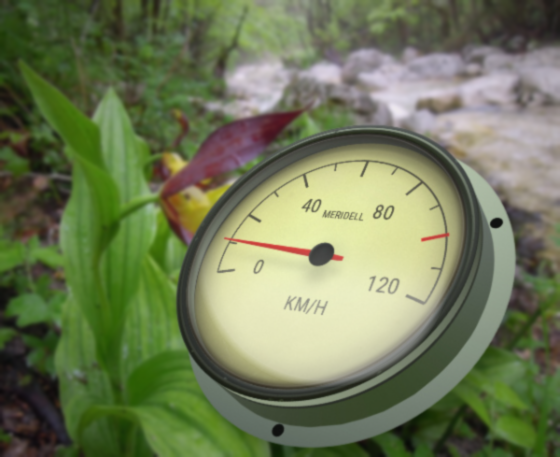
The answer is 10 km/h
